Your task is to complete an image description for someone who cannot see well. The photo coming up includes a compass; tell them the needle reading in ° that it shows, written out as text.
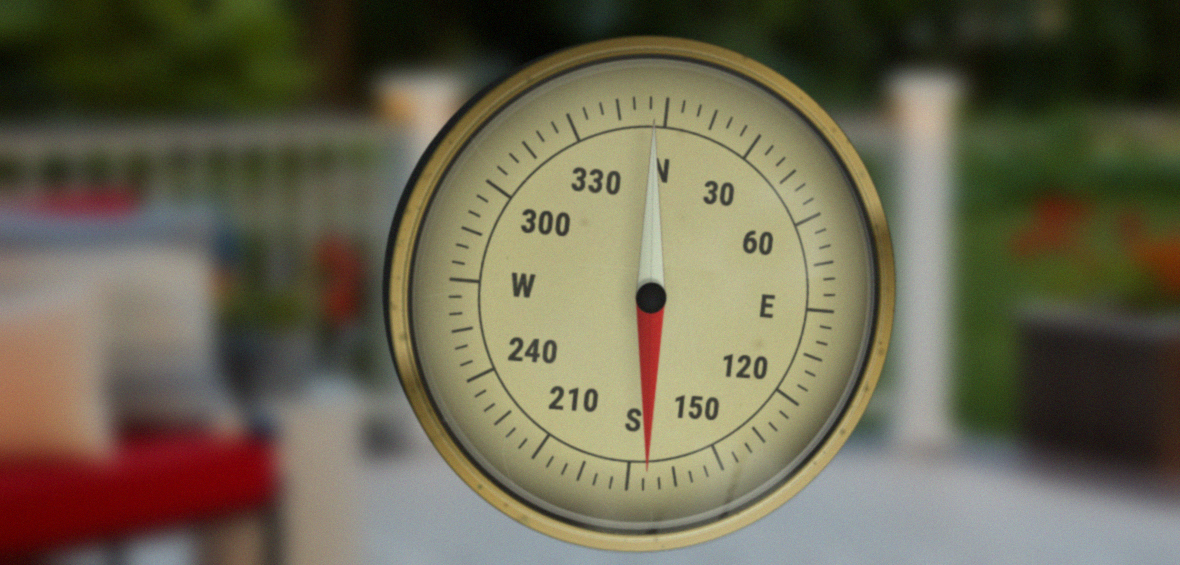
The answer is 175 °
